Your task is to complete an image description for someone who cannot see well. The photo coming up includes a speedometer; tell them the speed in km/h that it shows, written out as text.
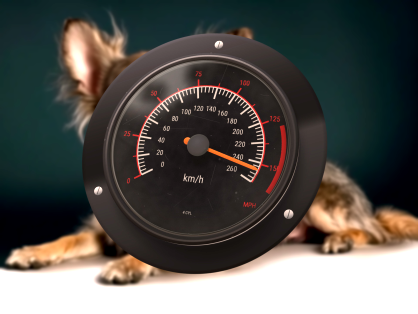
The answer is 248 km/h
